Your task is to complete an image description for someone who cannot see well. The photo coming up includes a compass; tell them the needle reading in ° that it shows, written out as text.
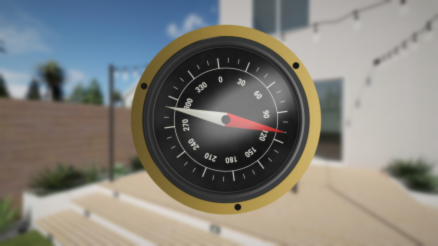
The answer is 110 °
